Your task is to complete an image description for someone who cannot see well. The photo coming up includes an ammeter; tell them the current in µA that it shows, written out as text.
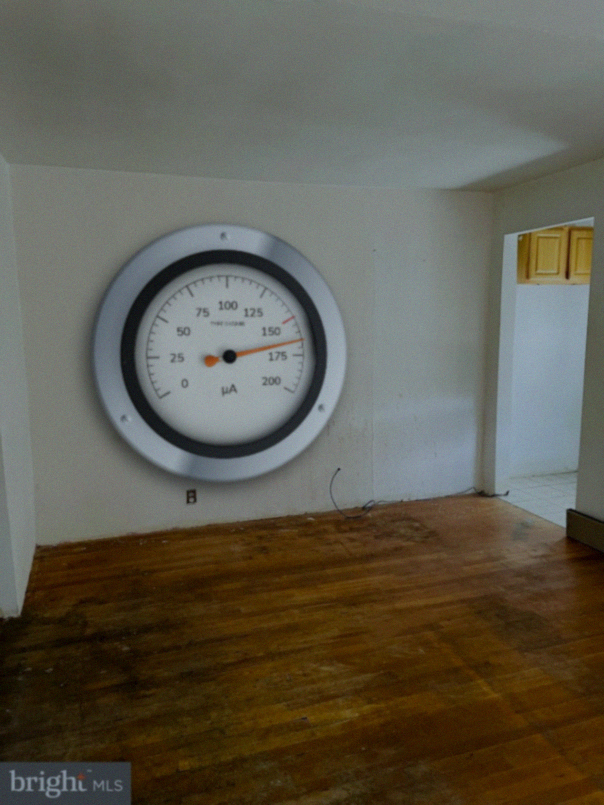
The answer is 165 µA
